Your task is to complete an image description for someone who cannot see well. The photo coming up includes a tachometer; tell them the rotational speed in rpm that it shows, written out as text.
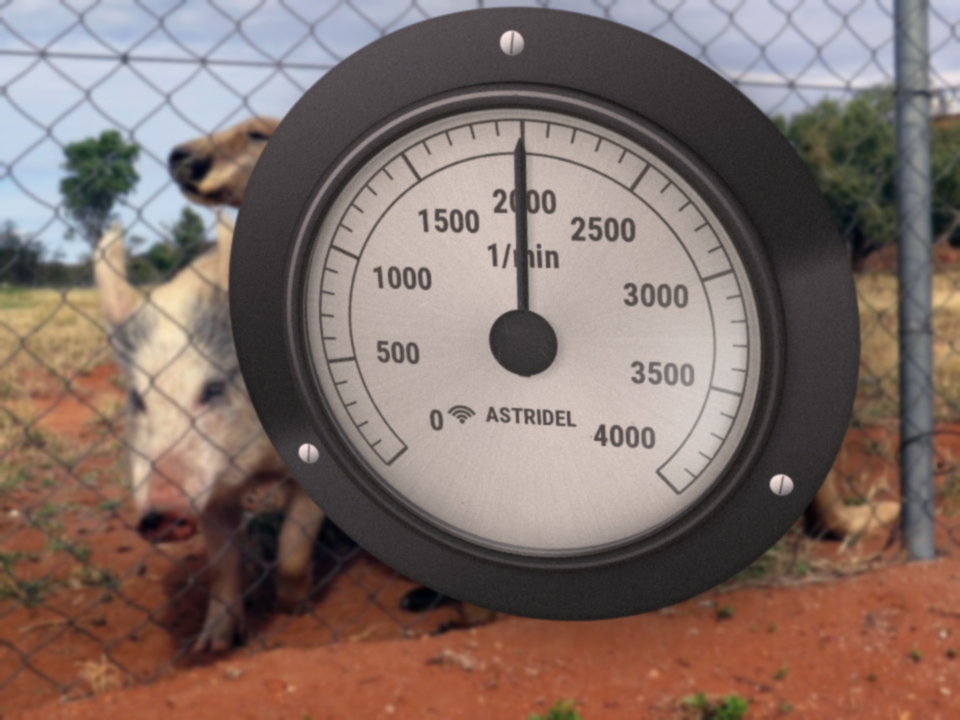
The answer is 2000 rpm
